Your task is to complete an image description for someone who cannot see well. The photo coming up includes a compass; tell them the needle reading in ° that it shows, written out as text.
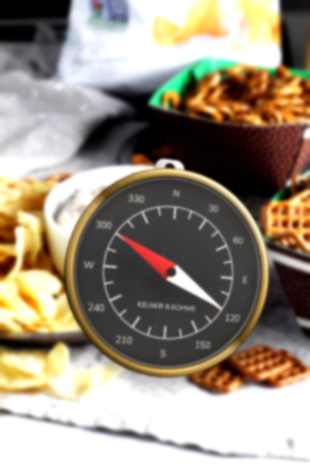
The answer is 300 °
